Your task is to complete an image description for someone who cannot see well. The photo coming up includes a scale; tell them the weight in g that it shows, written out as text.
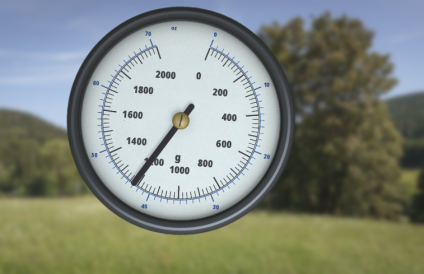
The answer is 1220 g
